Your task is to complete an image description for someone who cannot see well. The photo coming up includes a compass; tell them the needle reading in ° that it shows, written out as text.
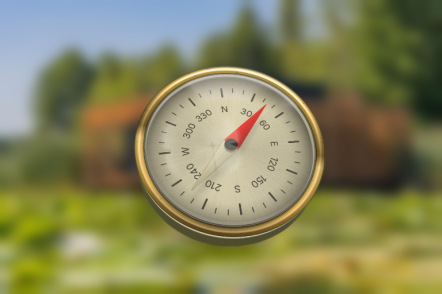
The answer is 45 °
